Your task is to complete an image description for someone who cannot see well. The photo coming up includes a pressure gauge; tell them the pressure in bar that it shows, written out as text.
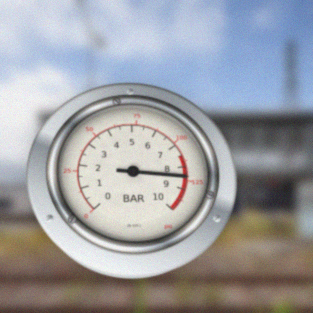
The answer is 8.5 bar
